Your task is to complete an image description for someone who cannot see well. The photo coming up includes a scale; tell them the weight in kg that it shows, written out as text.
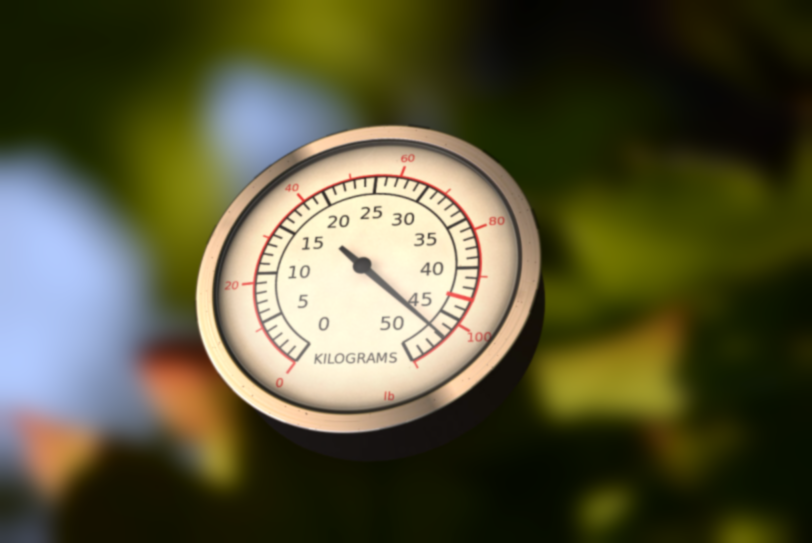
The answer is 47 kg
